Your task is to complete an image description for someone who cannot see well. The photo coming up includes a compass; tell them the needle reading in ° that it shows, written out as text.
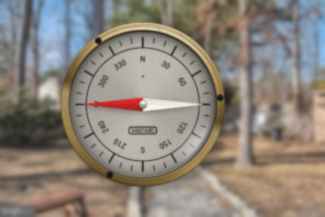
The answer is 270 °
